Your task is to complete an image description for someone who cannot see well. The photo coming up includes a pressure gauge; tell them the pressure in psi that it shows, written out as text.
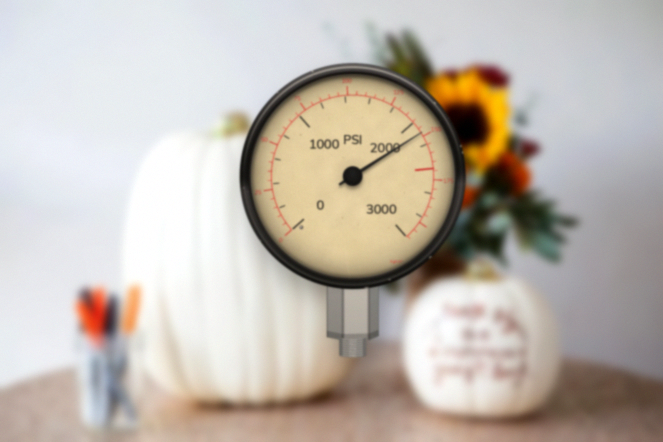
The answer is 2100 psi
